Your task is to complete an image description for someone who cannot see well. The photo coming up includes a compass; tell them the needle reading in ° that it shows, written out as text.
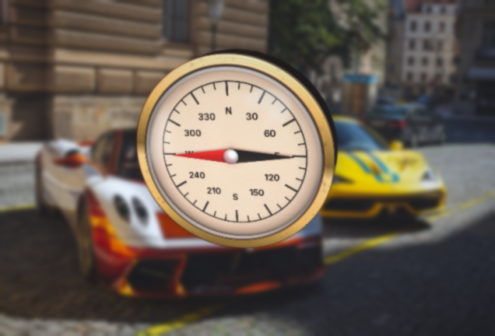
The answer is 270 °
